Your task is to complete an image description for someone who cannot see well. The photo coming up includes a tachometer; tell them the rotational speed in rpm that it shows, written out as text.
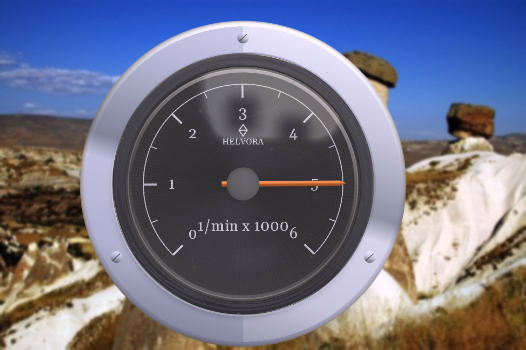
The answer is 5000 rpm
